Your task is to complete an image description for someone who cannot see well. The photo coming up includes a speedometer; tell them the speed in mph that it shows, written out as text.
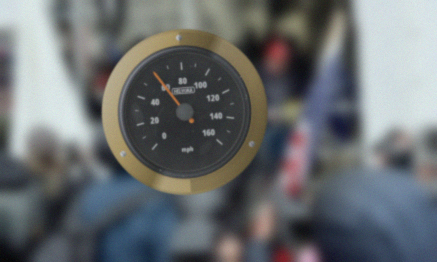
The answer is 60 mph
